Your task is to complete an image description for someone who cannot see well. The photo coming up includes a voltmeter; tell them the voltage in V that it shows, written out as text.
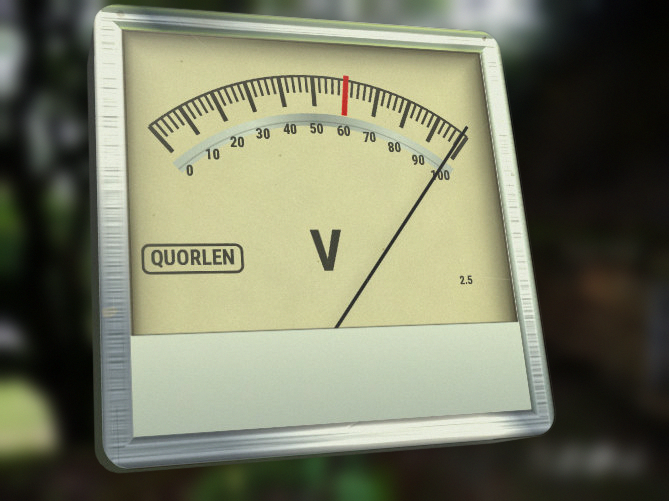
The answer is 98 V
